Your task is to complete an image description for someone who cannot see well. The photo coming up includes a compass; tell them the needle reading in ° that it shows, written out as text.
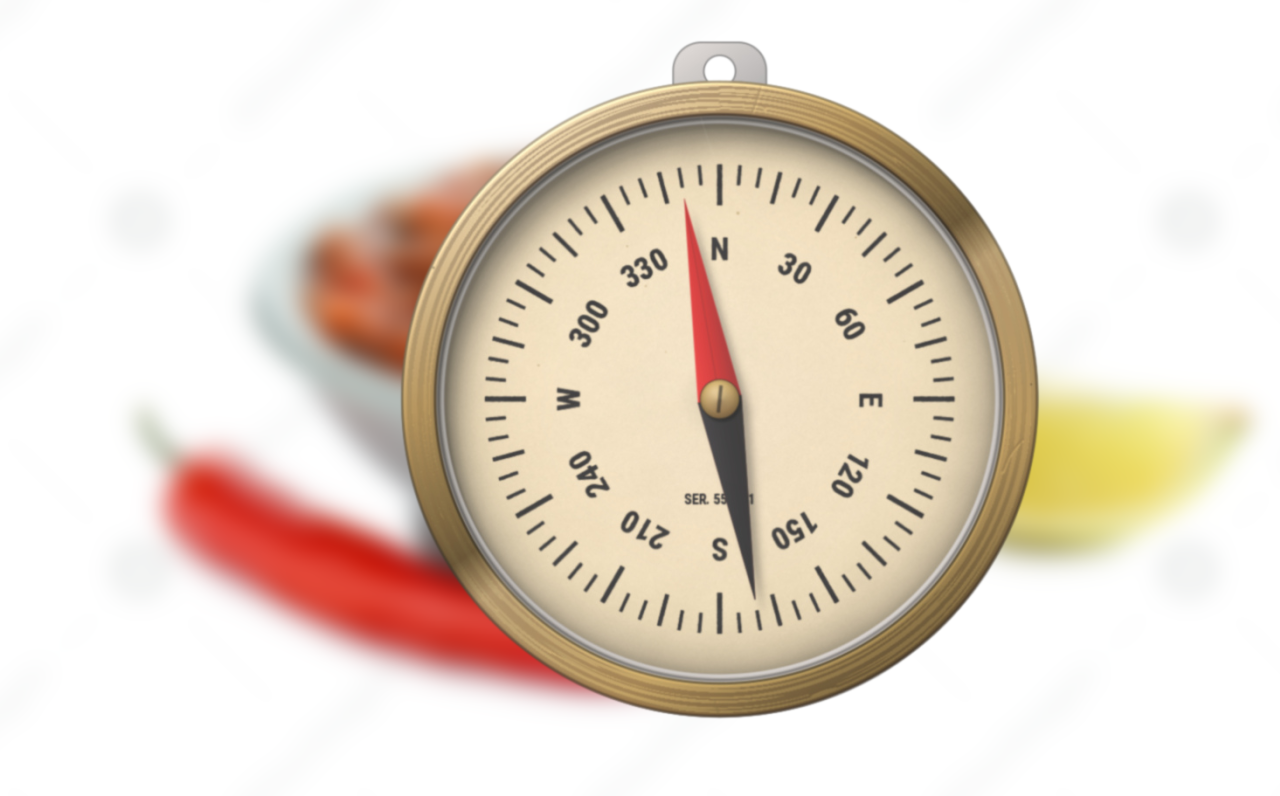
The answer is 350 °
